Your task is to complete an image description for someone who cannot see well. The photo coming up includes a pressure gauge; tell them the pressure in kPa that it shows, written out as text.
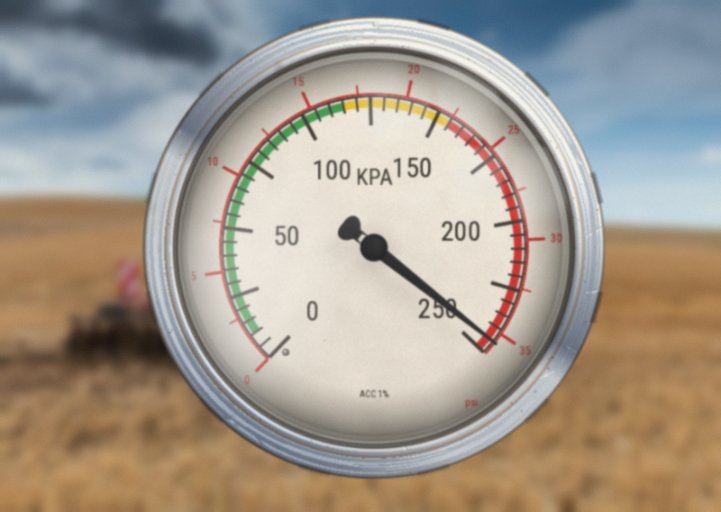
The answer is 245 kPa
